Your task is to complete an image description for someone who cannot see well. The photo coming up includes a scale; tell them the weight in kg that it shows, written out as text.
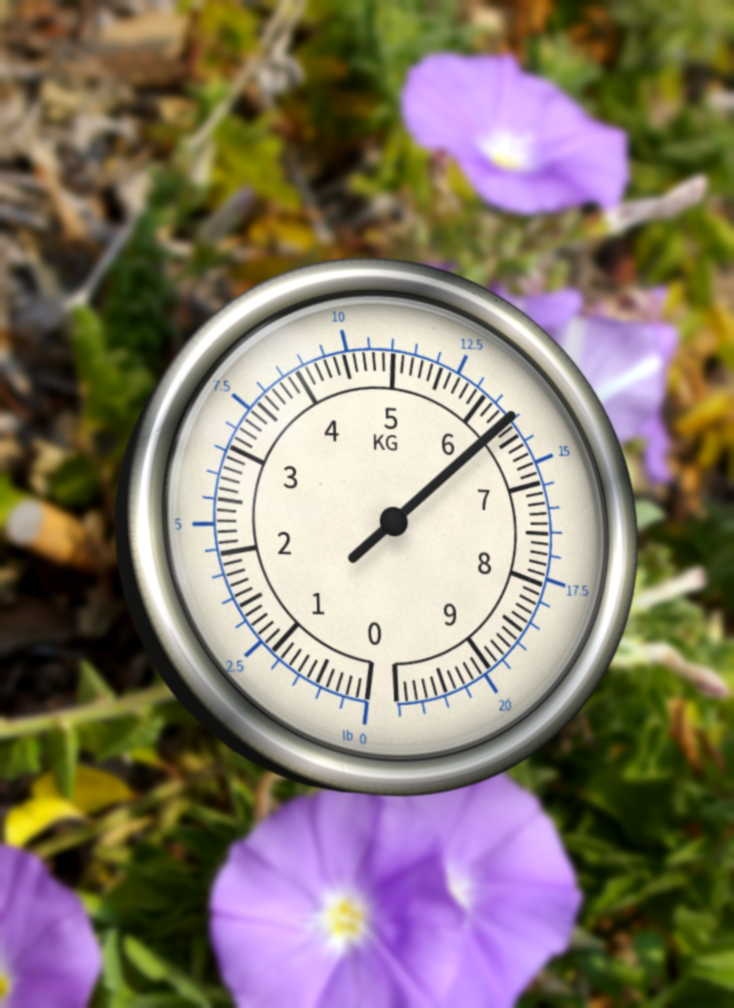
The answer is 6.3 kg
